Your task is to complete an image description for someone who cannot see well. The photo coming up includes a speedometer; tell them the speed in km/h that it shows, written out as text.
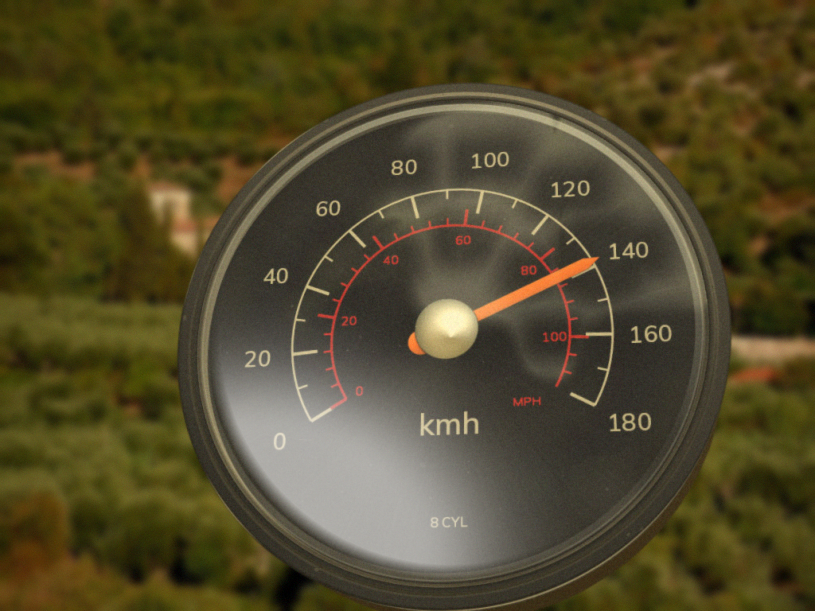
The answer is 140 km/h
